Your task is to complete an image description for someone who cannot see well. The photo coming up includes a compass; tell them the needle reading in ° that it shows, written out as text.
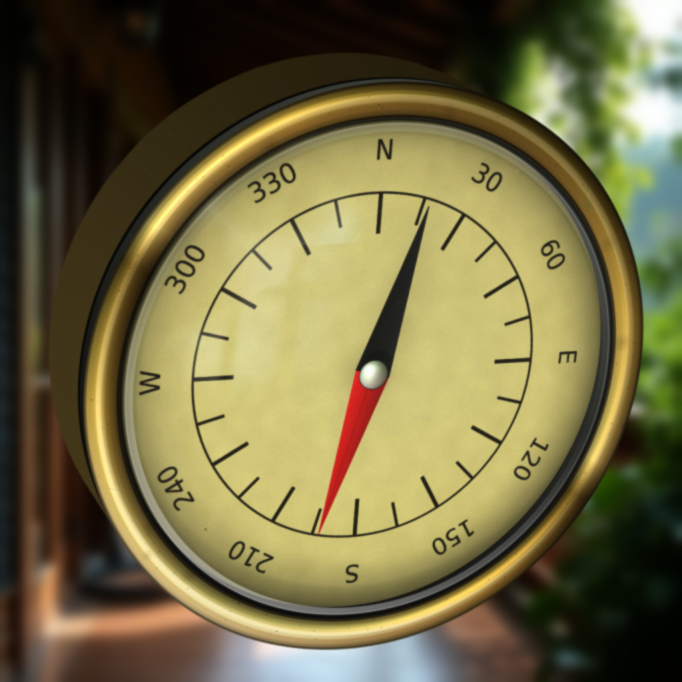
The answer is 195 °
